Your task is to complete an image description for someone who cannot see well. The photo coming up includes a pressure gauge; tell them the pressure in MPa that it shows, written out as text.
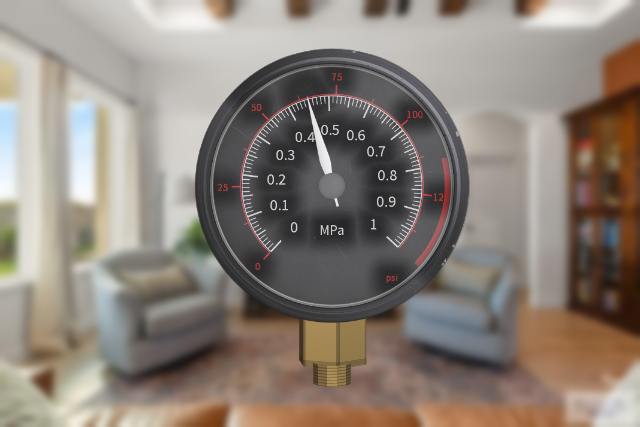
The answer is 0.45 MPa
